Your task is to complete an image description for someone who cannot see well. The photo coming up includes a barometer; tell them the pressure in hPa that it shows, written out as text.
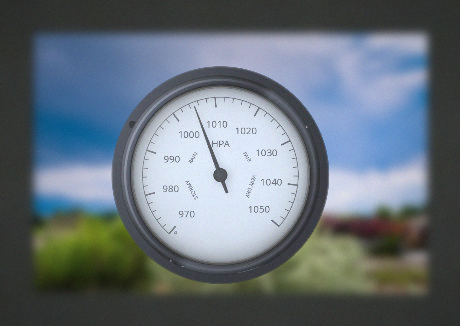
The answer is 1005 hPa
